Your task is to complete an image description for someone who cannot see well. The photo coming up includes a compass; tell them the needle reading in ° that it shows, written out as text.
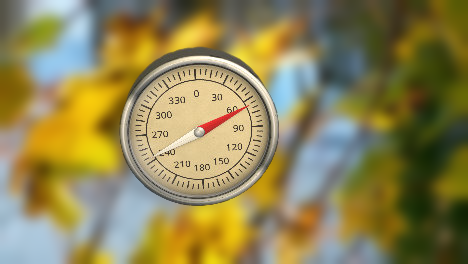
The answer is 65 °
